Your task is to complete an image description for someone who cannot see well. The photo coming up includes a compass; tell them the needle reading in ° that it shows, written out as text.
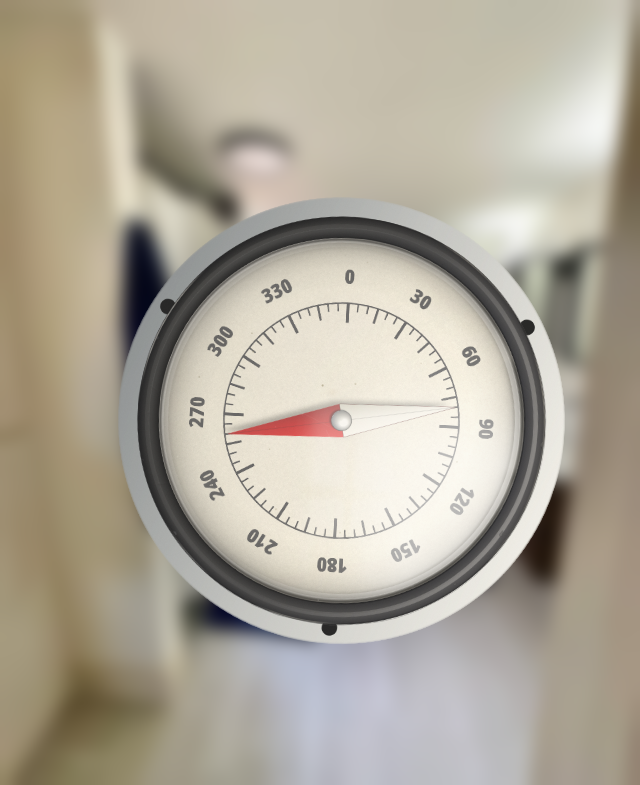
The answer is 260 °
